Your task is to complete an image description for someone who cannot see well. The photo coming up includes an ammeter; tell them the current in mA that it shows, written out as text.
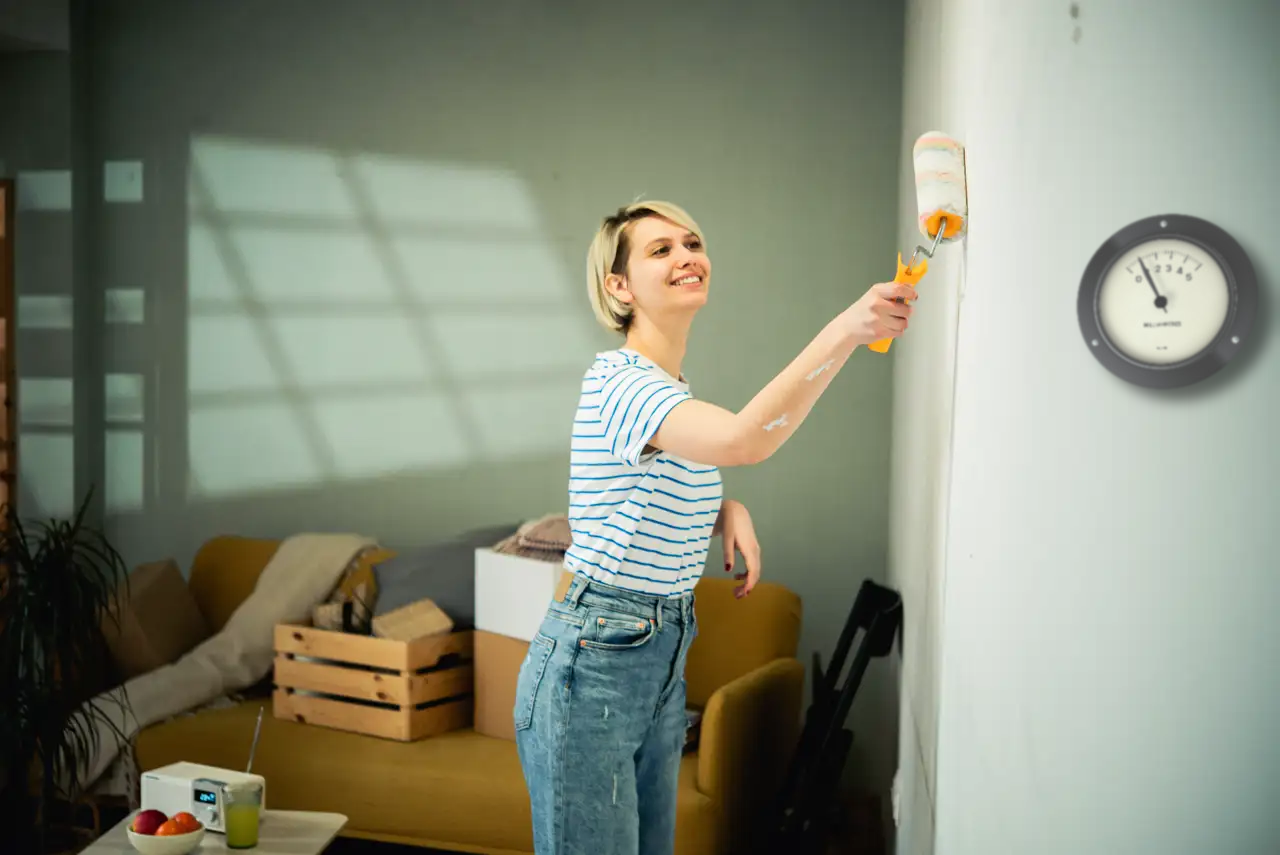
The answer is 1 mA
